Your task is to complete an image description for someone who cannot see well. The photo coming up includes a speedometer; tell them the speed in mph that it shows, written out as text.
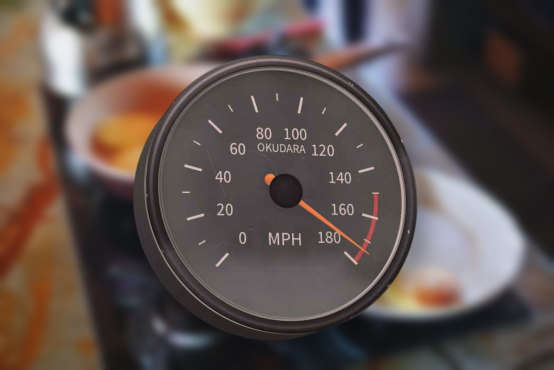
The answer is 175 mph
